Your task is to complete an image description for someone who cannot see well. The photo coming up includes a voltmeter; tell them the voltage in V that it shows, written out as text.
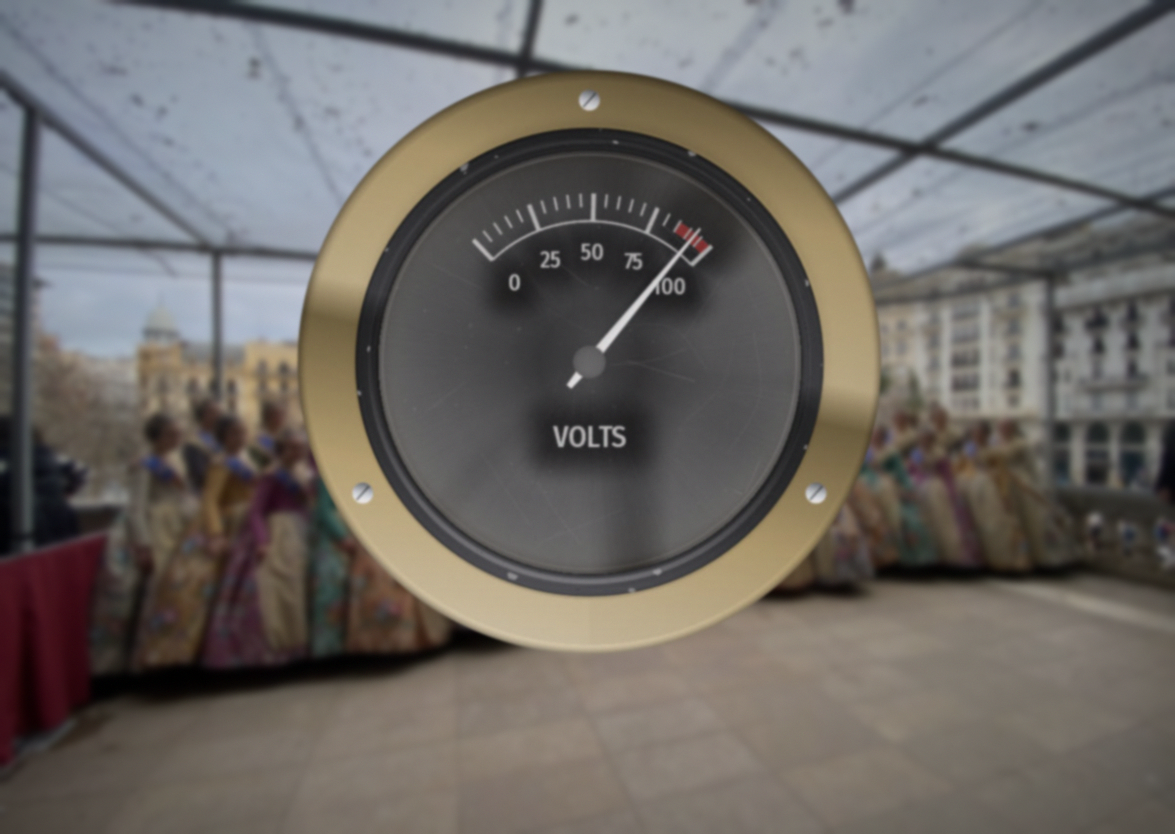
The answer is 92.5 V
